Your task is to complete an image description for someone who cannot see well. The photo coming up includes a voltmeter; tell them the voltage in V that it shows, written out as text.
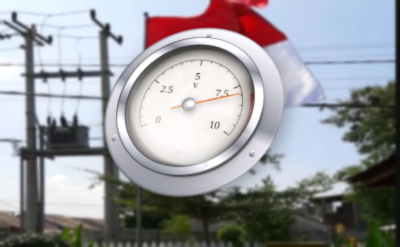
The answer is 8 V
